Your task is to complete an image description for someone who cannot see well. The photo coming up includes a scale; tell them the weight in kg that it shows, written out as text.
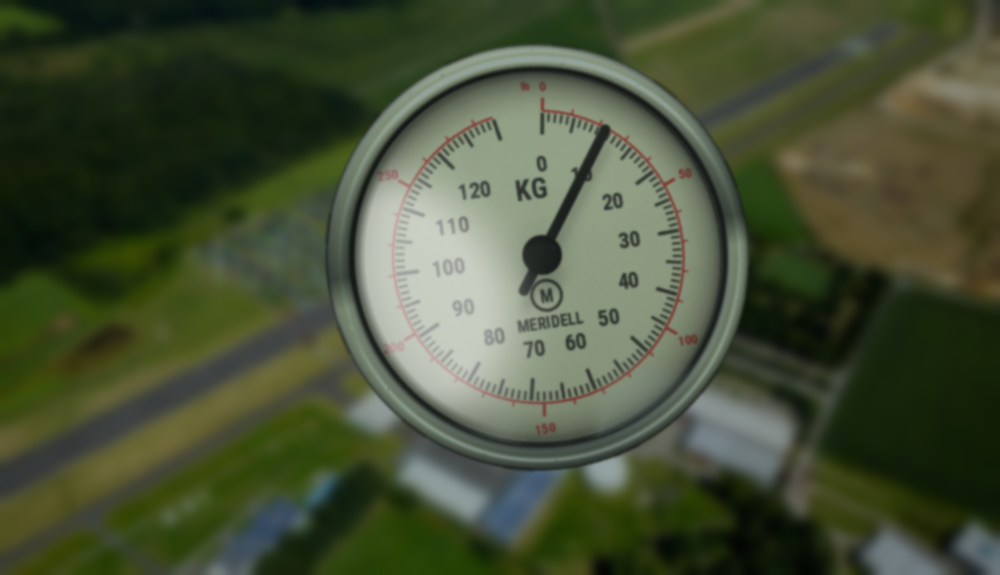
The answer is 10 kg
